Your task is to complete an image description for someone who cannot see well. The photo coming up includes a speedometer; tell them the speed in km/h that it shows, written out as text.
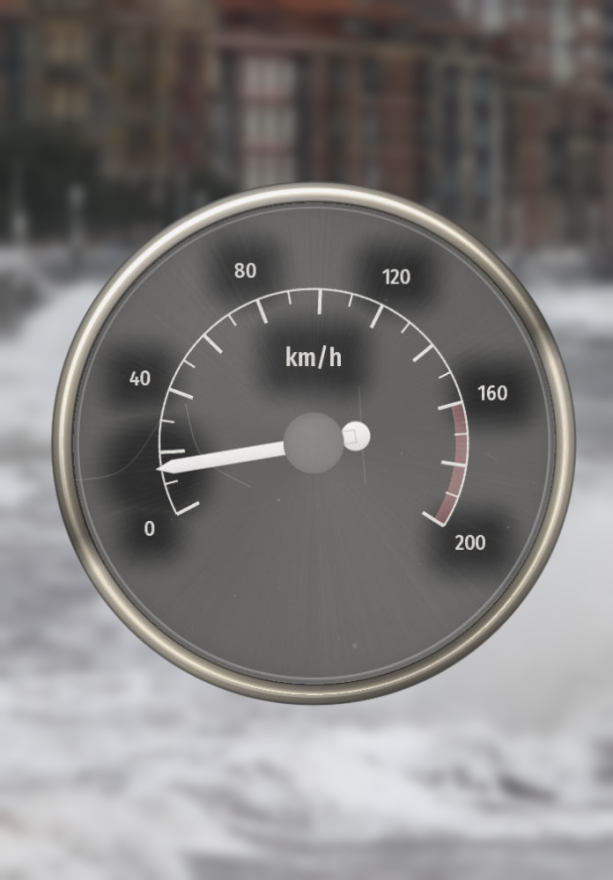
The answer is 15 km/h
